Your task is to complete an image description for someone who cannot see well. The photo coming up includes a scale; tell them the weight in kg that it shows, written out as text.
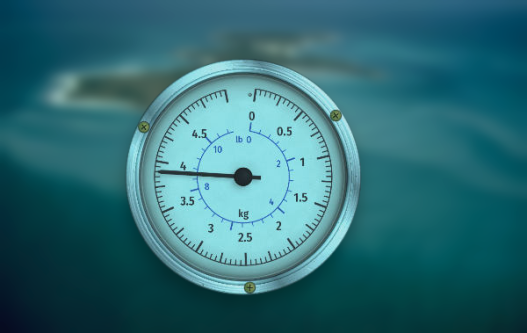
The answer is 3.9 kg
